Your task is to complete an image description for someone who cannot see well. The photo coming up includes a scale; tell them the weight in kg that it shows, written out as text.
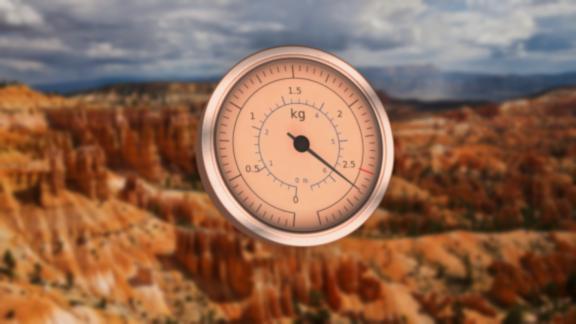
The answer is 2.65 kg
